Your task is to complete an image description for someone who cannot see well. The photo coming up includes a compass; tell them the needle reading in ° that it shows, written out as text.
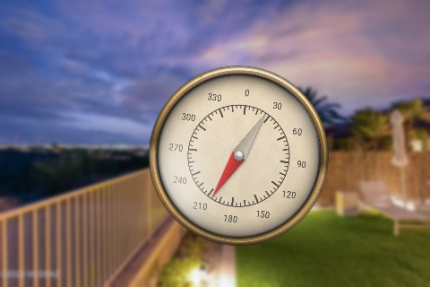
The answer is 205 °
